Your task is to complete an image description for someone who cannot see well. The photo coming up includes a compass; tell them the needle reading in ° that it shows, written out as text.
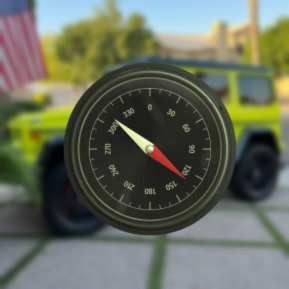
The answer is 130 °
